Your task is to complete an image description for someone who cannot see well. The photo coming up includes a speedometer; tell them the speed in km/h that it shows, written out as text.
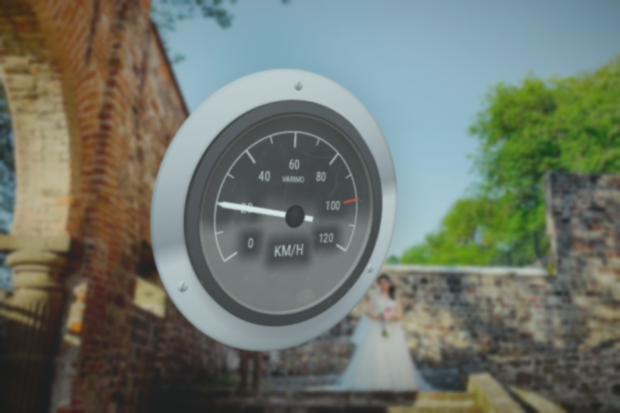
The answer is 20 km/h
